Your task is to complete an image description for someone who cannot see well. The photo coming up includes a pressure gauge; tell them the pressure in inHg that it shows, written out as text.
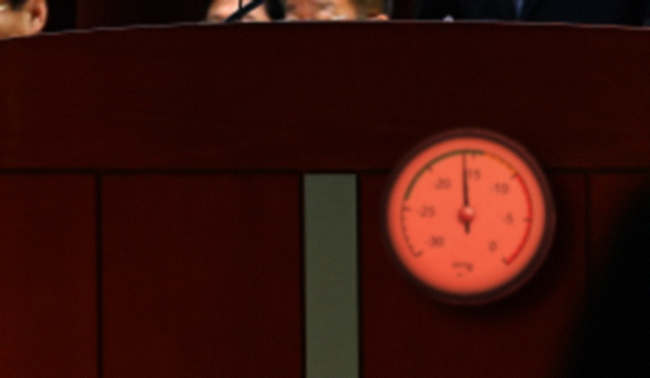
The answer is -16 inHg
